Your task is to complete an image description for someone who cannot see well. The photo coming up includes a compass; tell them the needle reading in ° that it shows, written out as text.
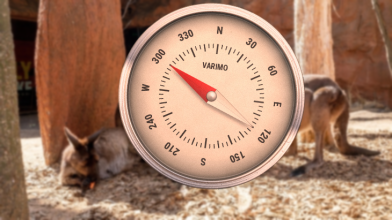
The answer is 300 °
